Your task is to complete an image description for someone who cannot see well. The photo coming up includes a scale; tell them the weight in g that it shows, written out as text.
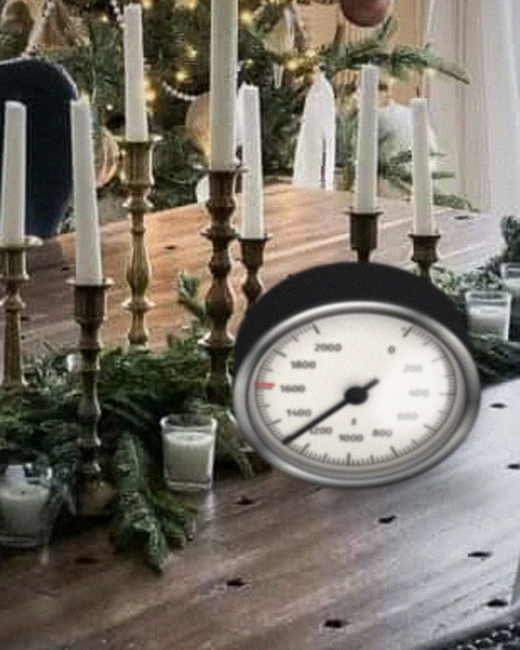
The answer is 1300 g
